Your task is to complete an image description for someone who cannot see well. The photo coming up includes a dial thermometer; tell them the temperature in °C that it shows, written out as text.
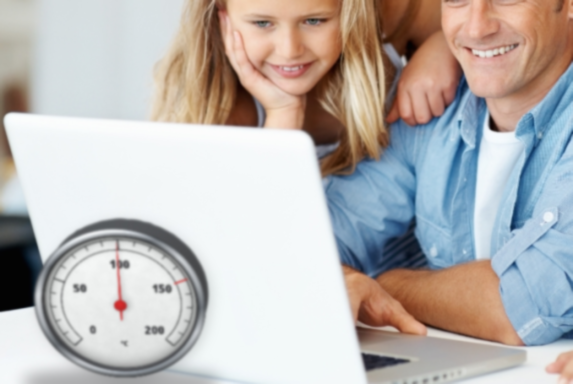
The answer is 100 °C
